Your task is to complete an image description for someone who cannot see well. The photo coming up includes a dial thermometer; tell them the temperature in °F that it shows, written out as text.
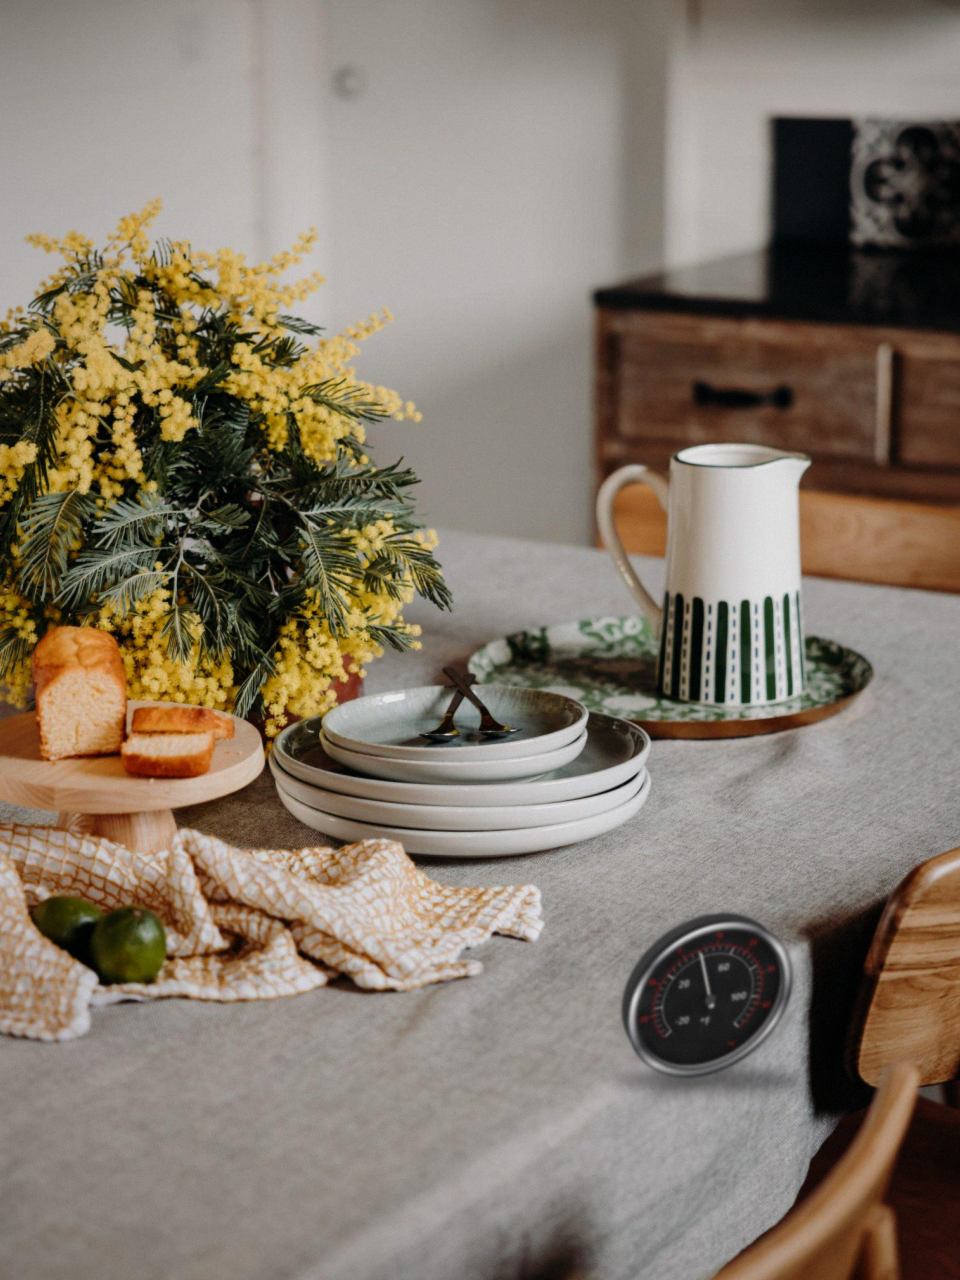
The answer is 40 °F
